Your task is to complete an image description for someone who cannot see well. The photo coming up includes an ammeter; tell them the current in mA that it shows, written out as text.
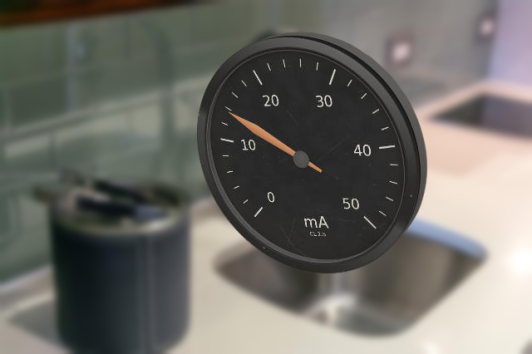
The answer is 14 mA
